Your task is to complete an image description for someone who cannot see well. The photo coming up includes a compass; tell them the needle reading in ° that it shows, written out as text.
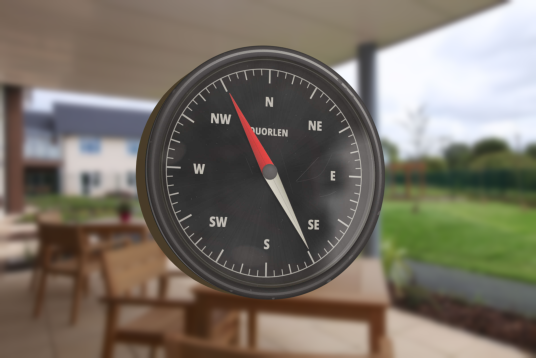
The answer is 330 °
